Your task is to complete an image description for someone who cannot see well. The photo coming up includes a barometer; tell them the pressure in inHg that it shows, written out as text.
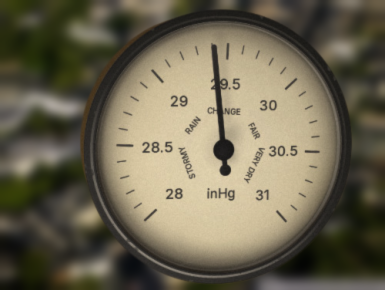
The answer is 29.4 inHg
